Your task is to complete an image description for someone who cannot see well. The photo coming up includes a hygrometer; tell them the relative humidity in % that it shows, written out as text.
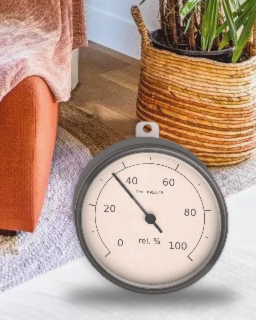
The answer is 35 %
